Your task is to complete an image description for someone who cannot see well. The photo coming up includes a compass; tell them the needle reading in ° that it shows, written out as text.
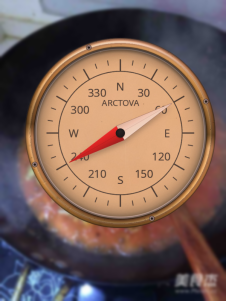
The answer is 240 °
